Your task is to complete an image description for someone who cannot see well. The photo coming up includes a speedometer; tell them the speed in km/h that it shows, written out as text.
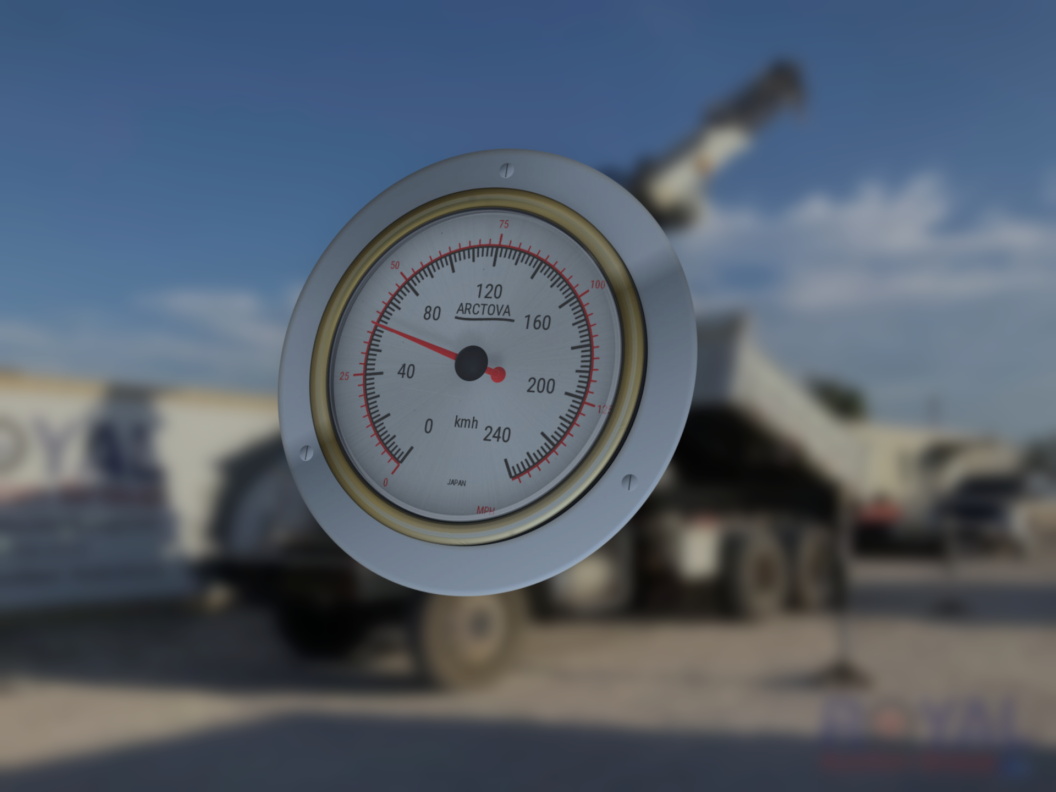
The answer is 60 km/h
